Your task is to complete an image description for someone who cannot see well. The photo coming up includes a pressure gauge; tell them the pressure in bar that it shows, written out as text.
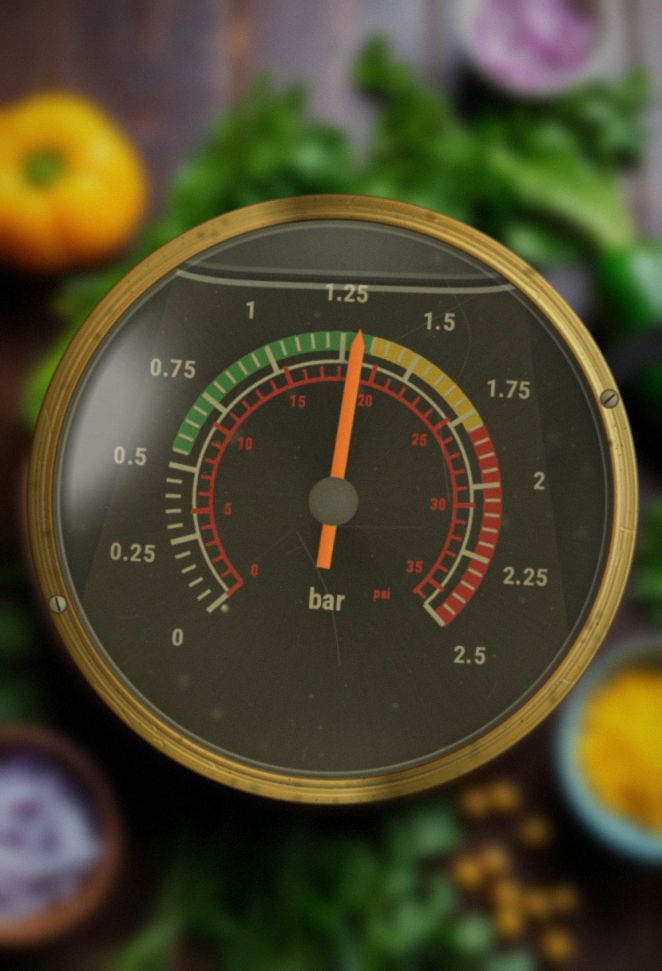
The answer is 1.3 bar
